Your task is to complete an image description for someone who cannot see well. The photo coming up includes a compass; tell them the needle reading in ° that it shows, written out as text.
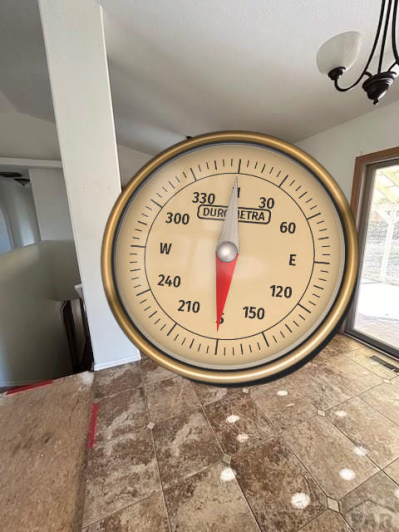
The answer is 180 °
